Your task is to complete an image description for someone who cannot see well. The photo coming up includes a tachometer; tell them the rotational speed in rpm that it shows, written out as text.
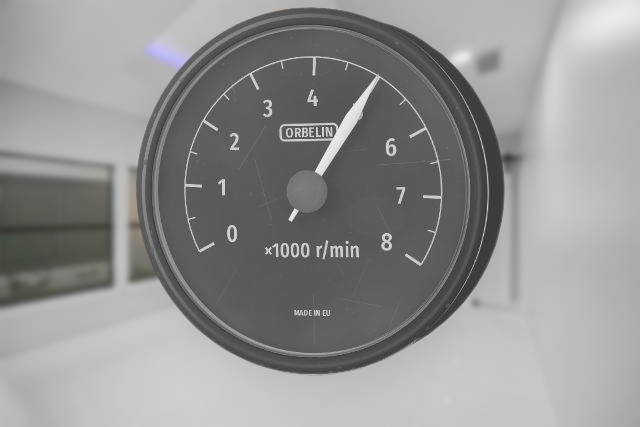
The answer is 5000 rpm
